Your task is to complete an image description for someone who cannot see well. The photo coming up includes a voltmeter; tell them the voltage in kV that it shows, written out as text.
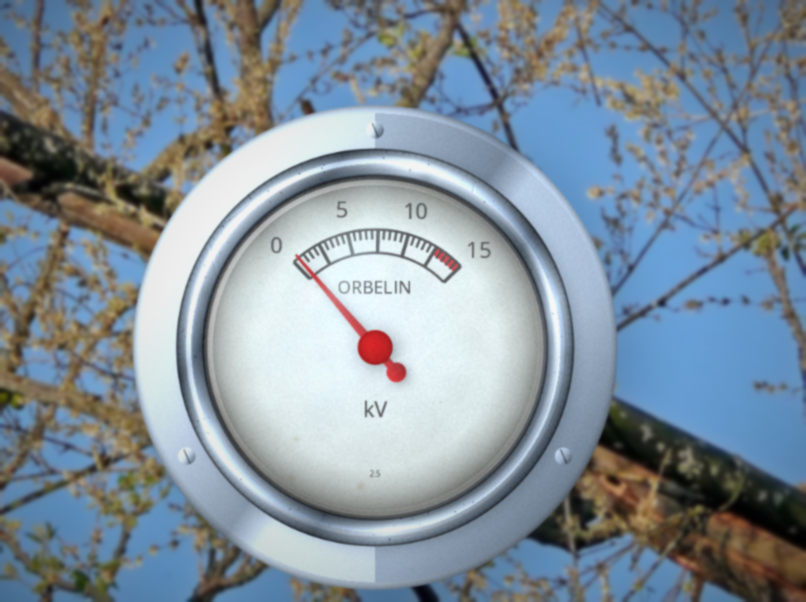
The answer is 0.5 kV
